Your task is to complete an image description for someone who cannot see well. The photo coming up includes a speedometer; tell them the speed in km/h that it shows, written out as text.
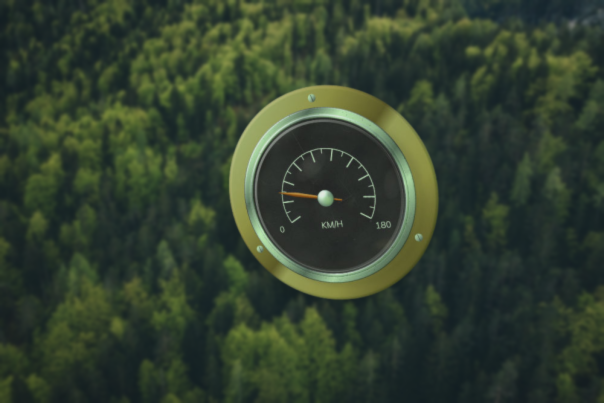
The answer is 30 km/h
